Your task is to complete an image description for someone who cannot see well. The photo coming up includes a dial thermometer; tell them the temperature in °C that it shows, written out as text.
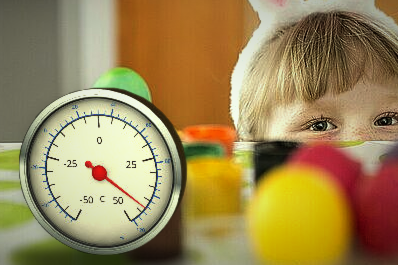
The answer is 42.5 °C
